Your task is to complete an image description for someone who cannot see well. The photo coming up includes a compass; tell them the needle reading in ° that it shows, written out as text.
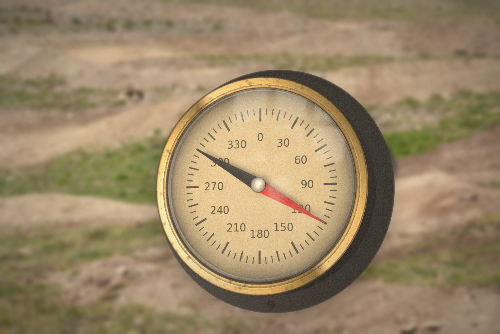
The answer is 120 °
